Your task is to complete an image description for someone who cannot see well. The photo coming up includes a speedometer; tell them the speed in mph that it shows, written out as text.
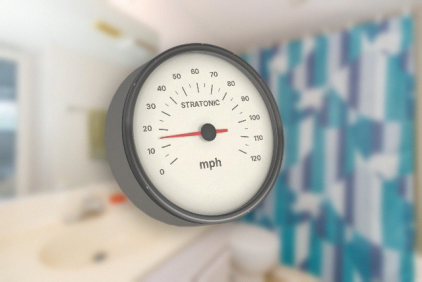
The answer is 15 mph
